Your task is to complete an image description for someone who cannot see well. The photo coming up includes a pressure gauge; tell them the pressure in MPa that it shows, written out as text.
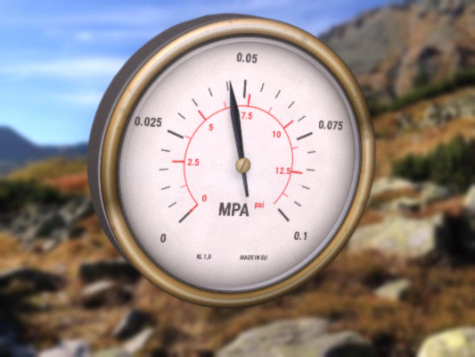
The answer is 0.045 MPa
